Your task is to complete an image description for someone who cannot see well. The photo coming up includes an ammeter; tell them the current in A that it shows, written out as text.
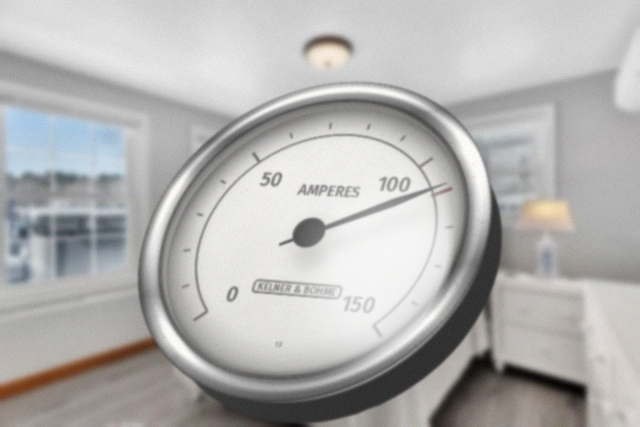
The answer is 110 A
